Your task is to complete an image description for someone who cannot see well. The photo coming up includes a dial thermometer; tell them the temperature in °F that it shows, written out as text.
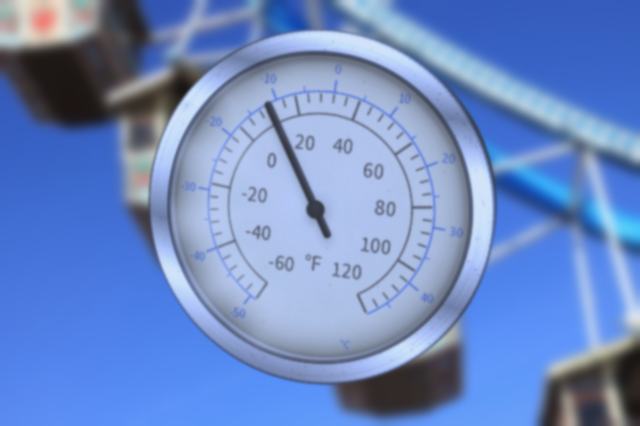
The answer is 12 °F
